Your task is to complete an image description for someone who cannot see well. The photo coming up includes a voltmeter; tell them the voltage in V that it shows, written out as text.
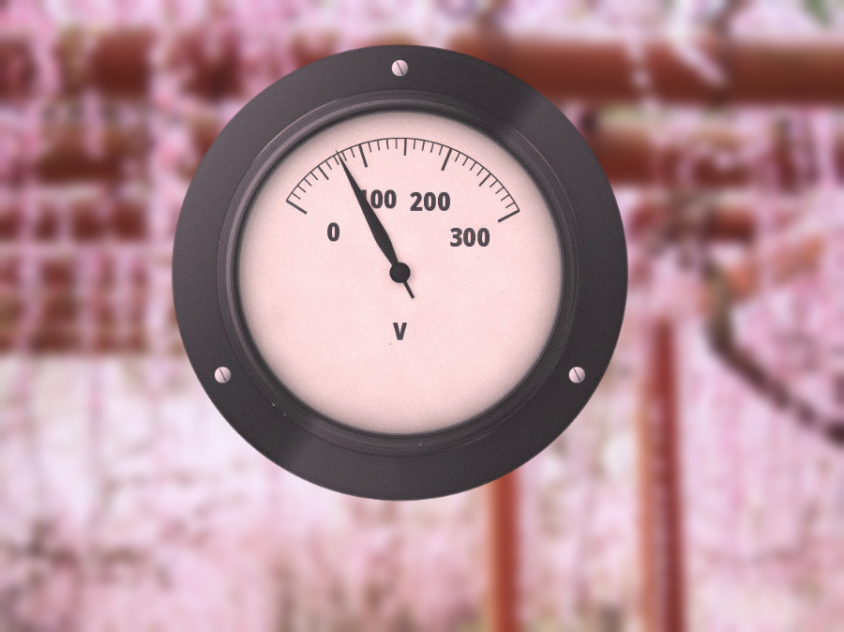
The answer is 75 V
